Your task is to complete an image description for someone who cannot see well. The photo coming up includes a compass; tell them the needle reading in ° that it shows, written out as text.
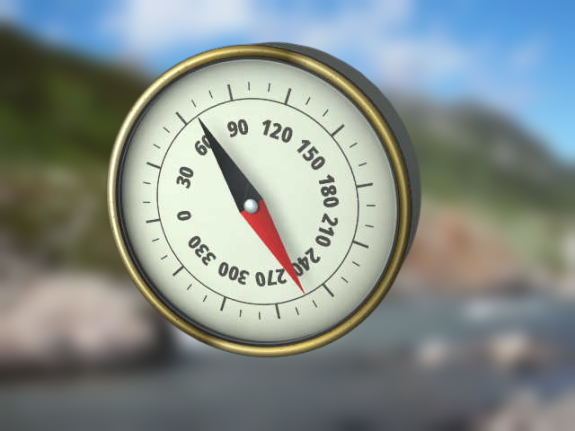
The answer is 250 °
